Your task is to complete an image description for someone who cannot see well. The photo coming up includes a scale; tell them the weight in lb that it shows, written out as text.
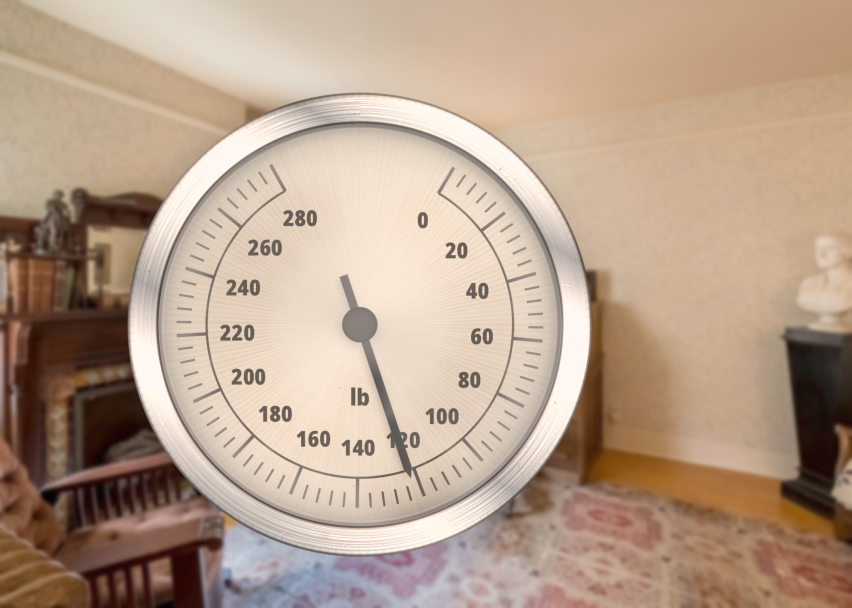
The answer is 122 lb
